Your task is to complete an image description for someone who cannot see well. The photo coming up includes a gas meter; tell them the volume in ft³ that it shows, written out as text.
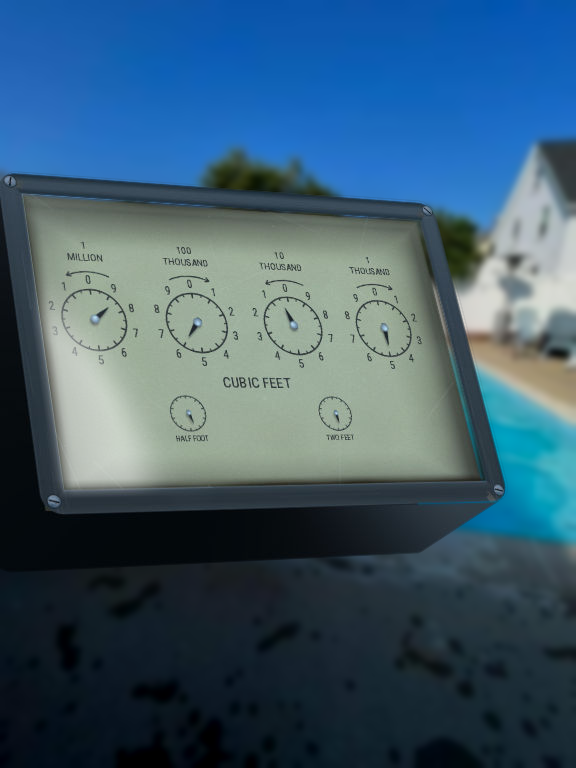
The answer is 860500 ft³
